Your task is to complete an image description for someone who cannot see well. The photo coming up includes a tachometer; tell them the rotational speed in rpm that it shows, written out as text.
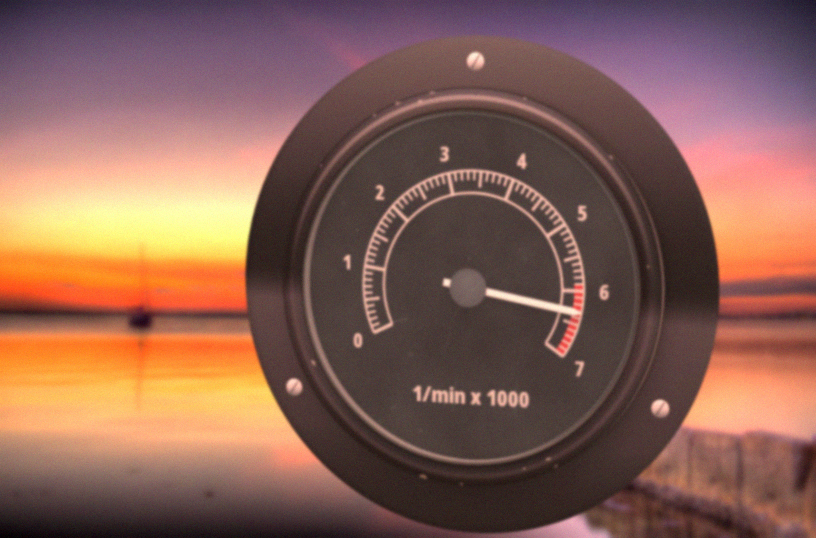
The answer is 6300 rpm
